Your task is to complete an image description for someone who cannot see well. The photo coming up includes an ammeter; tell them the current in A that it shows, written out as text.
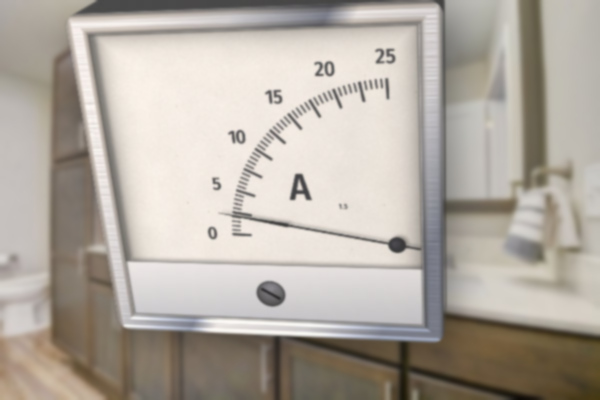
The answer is 2.5 A
